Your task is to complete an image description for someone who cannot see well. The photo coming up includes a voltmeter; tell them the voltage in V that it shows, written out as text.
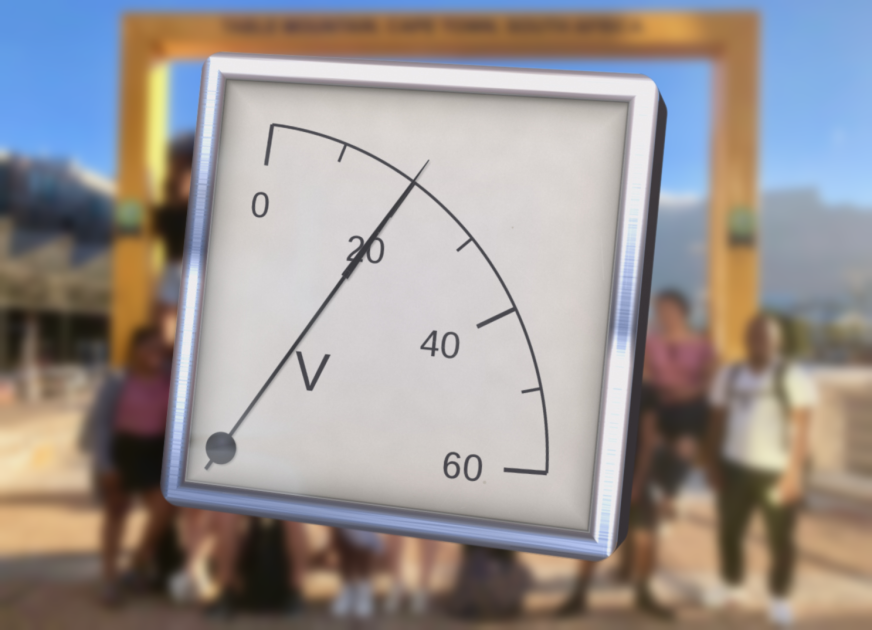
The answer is 20 V
